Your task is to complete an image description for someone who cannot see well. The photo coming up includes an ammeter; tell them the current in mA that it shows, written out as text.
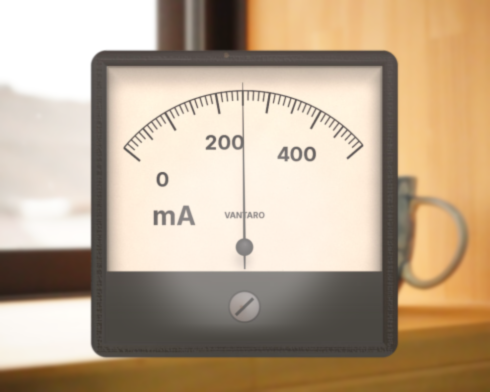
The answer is 250 mA
